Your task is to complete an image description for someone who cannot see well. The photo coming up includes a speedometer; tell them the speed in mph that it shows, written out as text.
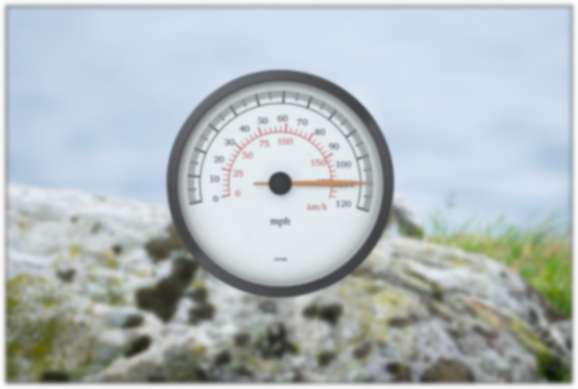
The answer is 110 mph
